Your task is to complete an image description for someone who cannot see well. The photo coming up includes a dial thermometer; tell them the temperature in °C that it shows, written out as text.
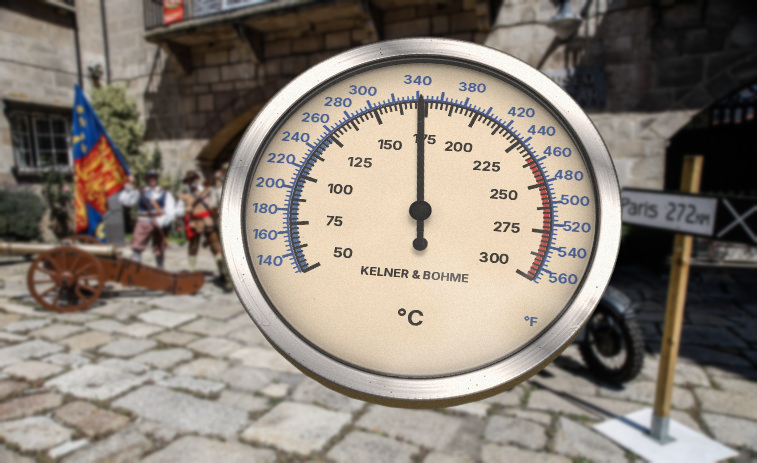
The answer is 172.5 °C
